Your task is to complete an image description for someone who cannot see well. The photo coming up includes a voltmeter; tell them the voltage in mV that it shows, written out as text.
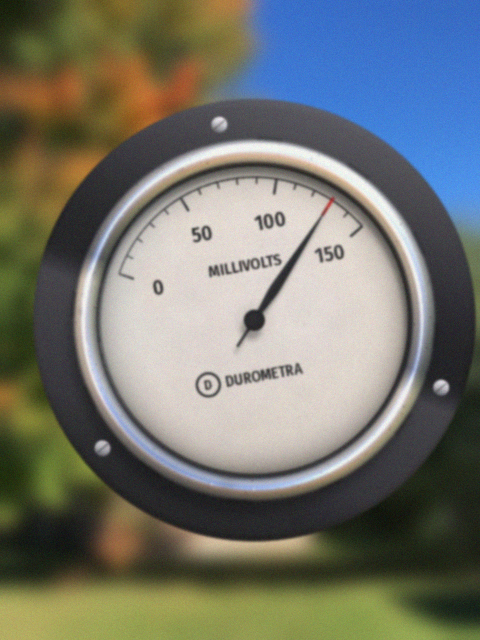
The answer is 130 mV
